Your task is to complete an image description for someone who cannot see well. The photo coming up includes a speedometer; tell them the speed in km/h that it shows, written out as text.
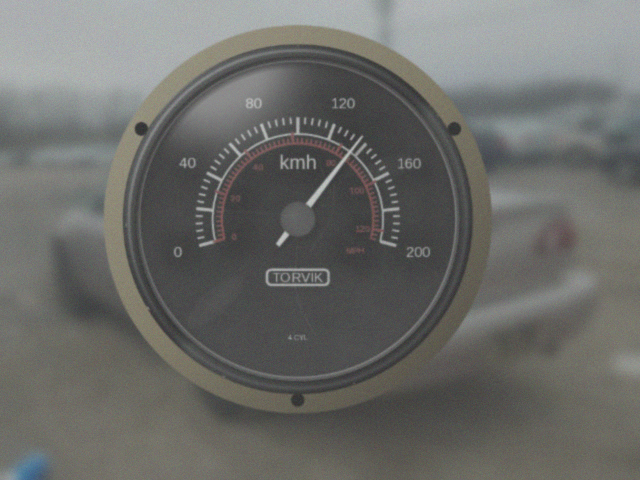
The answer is 136 km/h
